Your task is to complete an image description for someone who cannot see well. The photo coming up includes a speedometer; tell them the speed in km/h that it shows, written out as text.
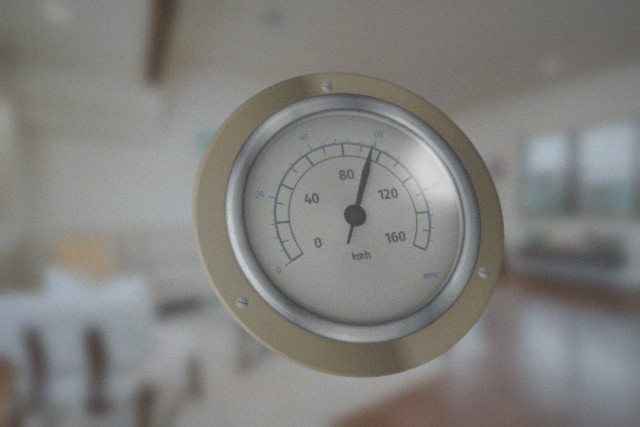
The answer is 95 km/h
